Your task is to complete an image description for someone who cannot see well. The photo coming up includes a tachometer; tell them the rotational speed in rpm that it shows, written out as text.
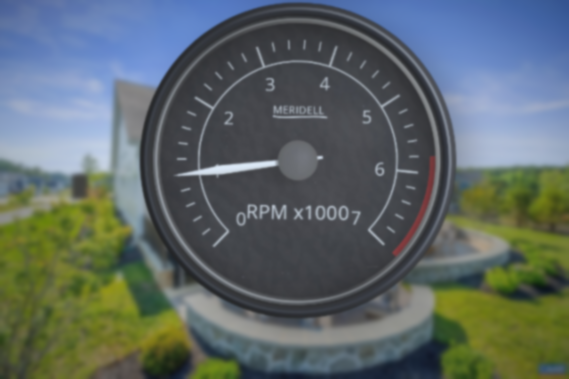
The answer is 1000 rpm
